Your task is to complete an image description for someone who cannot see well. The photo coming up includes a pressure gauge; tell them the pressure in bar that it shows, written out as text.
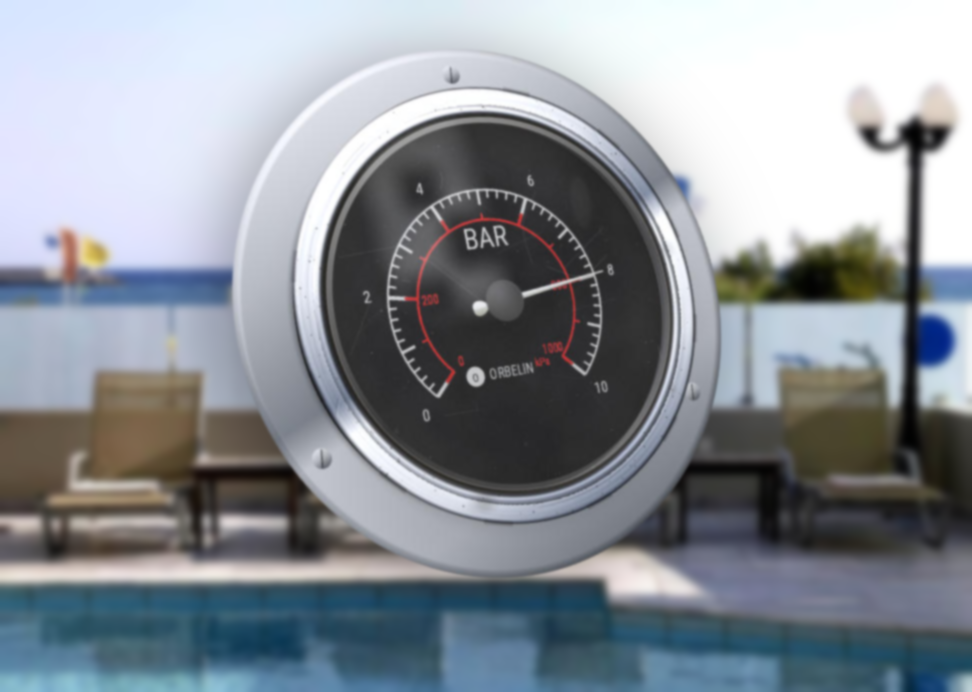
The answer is 8 bar
